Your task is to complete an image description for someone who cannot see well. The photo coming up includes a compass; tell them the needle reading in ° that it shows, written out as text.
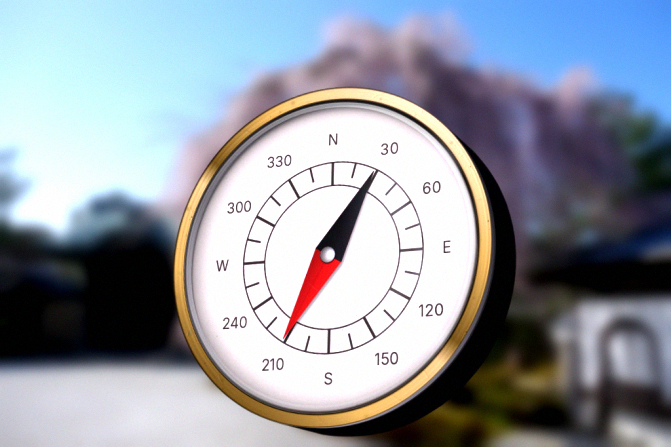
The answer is 210 °
